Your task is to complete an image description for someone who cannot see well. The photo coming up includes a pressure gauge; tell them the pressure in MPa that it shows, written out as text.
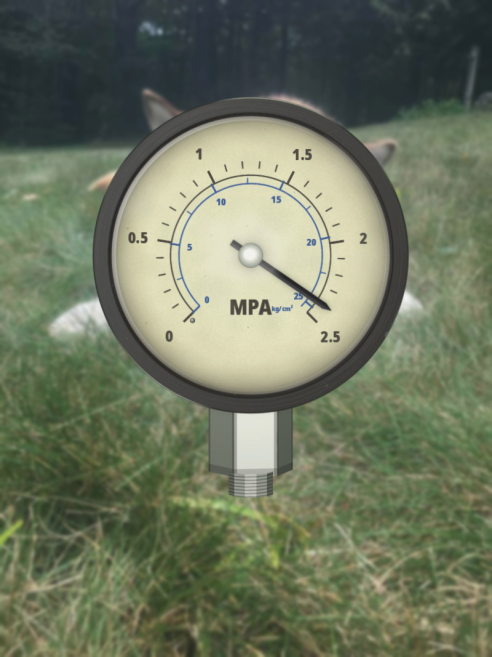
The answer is 2.4 MPa
